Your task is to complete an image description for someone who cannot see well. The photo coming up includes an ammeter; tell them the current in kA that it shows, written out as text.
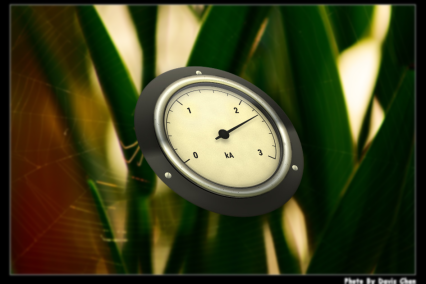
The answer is 2.3 kA
